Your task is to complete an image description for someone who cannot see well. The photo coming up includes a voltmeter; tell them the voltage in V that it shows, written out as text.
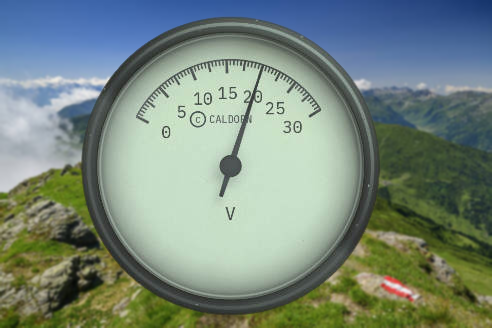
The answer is 20 V
